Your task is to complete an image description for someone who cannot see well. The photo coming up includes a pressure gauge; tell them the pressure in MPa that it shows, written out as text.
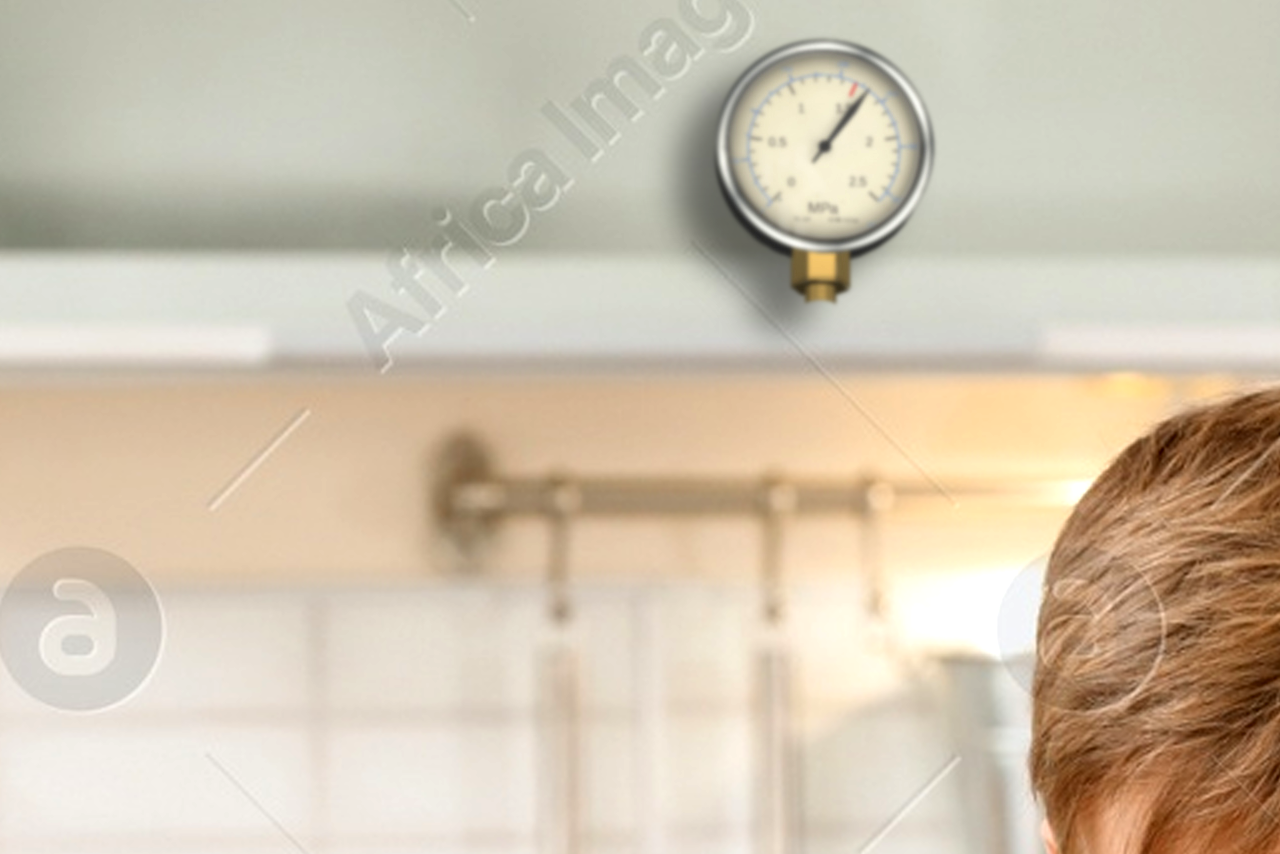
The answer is 1.6 MPa
